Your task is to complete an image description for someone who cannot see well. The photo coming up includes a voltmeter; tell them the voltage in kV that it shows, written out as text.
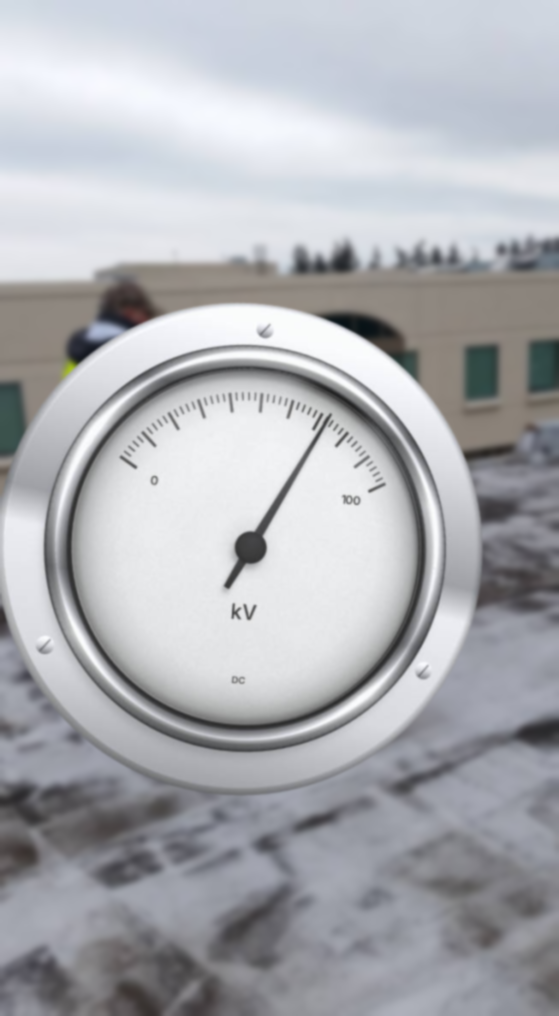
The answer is 72 kV
